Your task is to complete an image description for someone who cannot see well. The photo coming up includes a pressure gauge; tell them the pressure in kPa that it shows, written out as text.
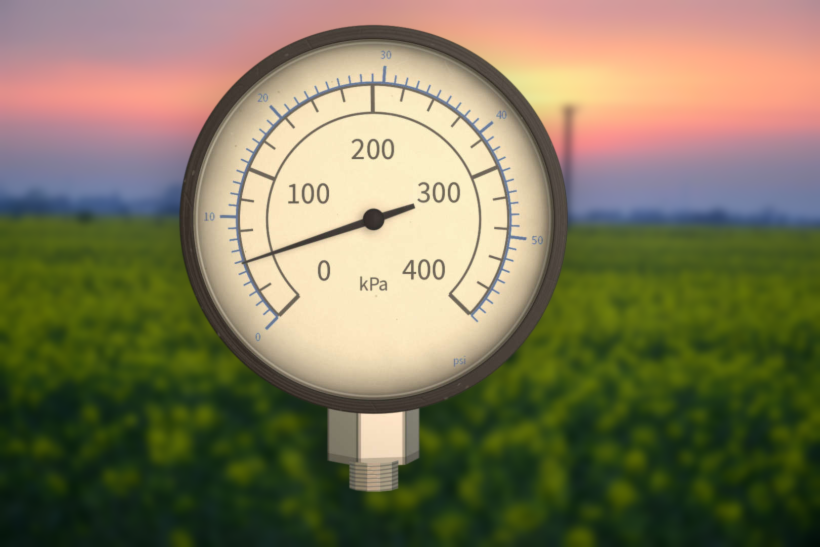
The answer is 40 kPa
